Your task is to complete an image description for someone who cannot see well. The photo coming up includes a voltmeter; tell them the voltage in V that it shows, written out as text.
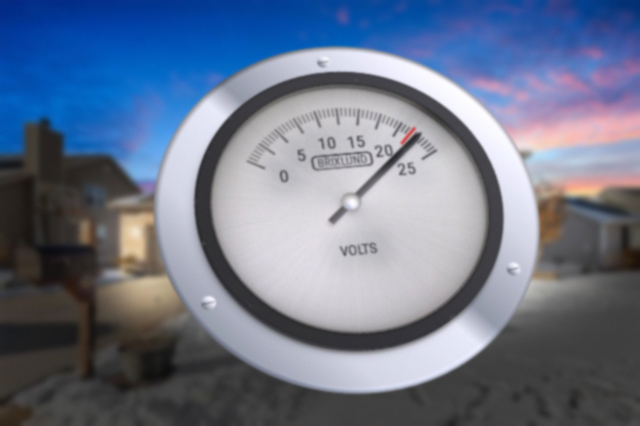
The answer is 22.5 V
